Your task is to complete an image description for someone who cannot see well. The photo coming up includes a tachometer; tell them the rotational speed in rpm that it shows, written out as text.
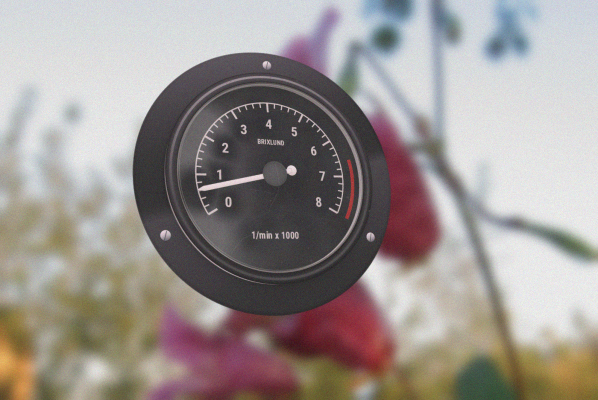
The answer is 600 rpm
